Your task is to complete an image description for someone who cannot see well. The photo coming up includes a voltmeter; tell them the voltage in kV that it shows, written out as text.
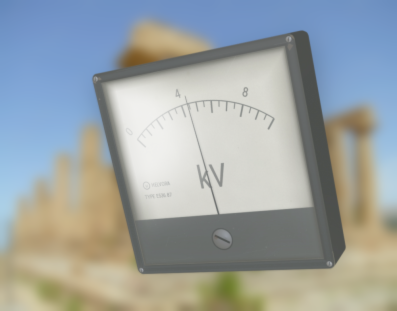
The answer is 4.5 kV
